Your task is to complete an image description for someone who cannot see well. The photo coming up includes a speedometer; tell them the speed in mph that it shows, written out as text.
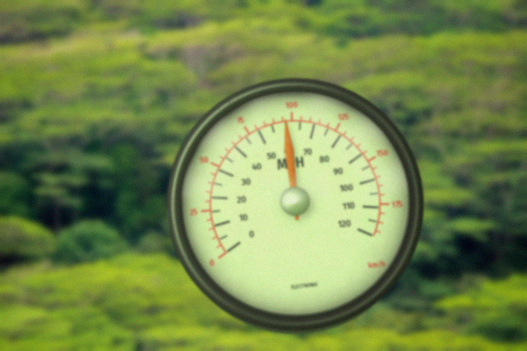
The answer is 60 mph
